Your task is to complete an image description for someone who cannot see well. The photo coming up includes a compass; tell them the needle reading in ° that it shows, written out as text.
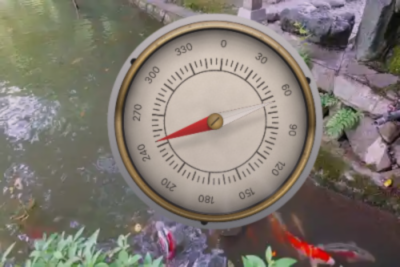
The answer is 245 °
